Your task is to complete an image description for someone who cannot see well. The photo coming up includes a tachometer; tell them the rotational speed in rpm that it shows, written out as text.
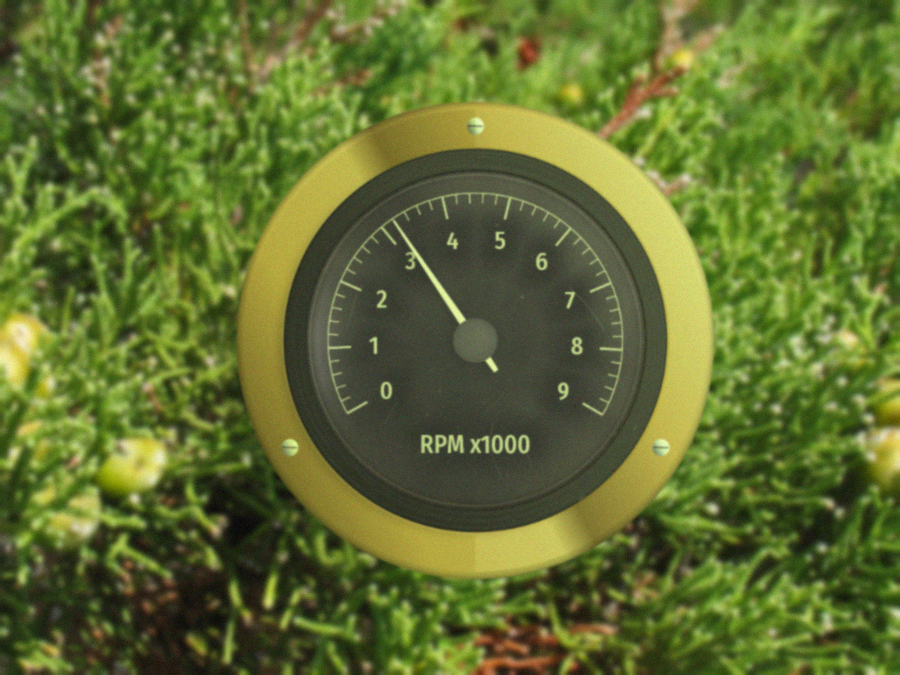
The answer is 3200 rpm
